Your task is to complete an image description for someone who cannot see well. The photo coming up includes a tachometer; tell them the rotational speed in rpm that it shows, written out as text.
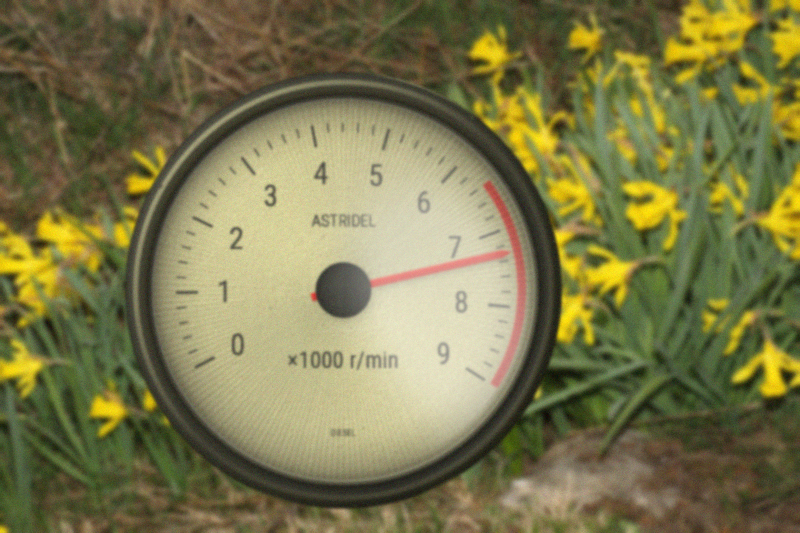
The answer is 7300 rpm
